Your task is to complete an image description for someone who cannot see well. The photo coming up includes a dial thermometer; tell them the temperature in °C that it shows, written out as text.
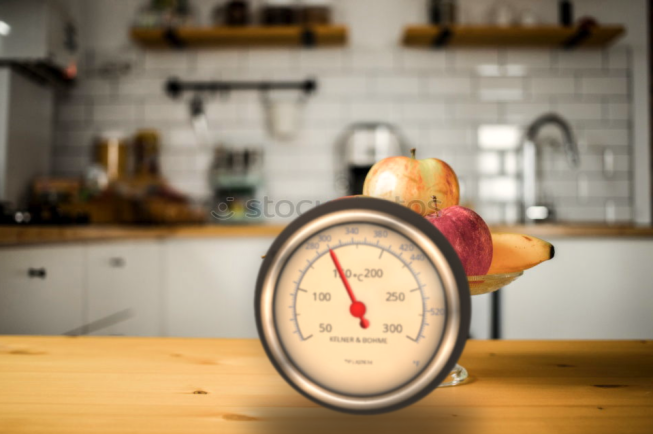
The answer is 150 °C
